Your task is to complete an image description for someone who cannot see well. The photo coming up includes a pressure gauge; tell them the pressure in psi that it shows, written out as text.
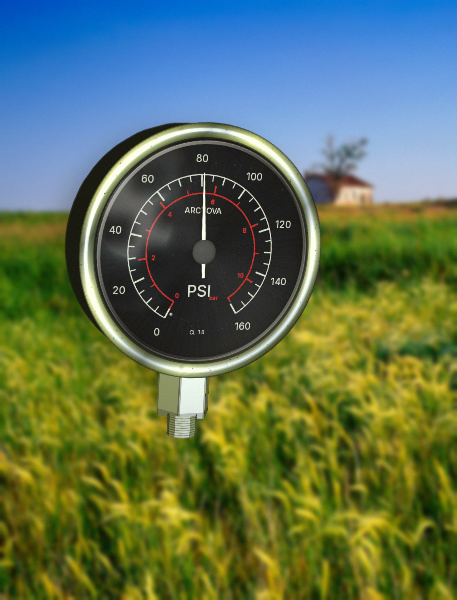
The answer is 80 psi
